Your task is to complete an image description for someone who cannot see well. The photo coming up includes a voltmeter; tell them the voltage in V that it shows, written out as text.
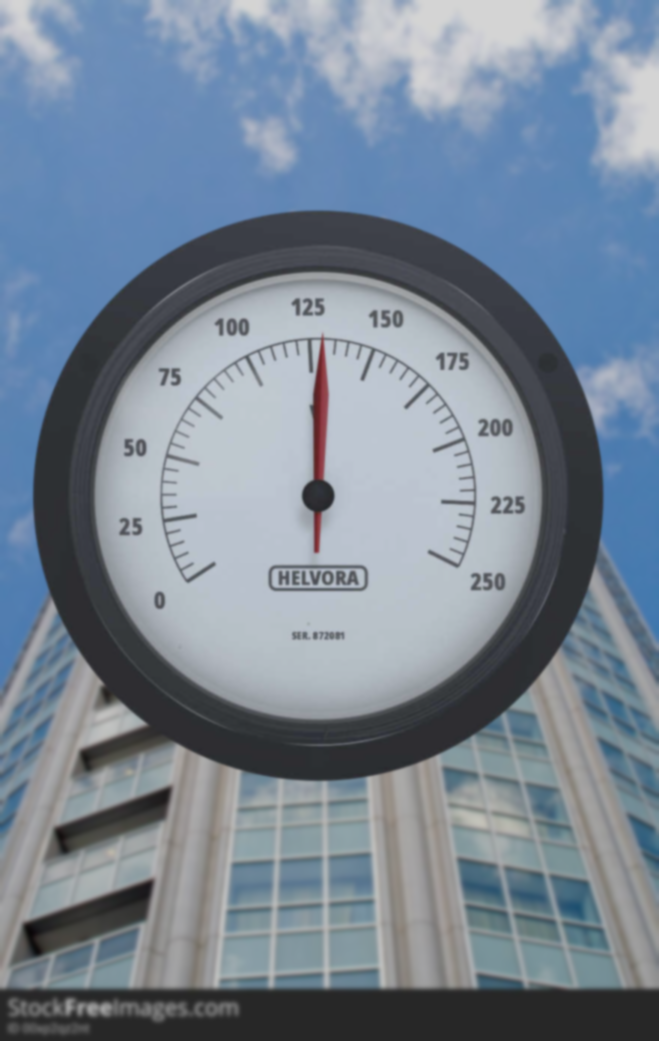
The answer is 130 V
